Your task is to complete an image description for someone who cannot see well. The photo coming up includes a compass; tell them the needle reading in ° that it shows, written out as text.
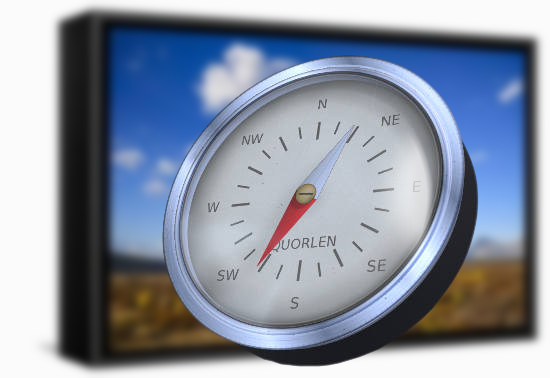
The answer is 210 °
